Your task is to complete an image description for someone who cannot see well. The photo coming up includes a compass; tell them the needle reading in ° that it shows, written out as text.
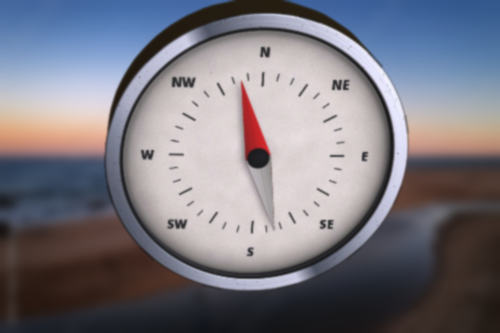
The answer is 345 °
